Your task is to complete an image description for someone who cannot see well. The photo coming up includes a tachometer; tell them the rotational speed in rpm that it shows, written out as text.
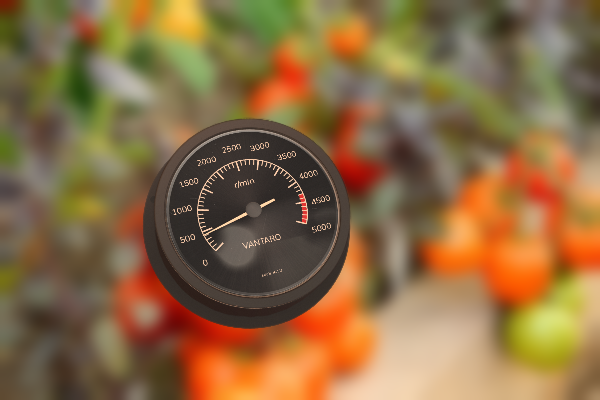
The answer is 400 rpm
